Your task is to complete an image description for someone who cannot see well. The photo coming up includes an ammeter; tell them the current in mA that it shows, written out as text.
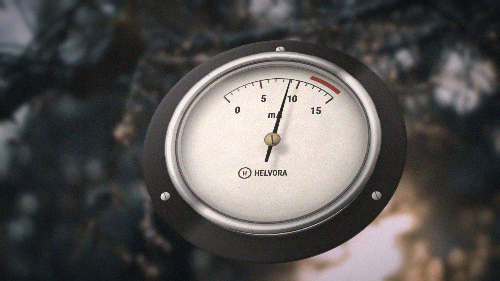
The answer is 9 mA
